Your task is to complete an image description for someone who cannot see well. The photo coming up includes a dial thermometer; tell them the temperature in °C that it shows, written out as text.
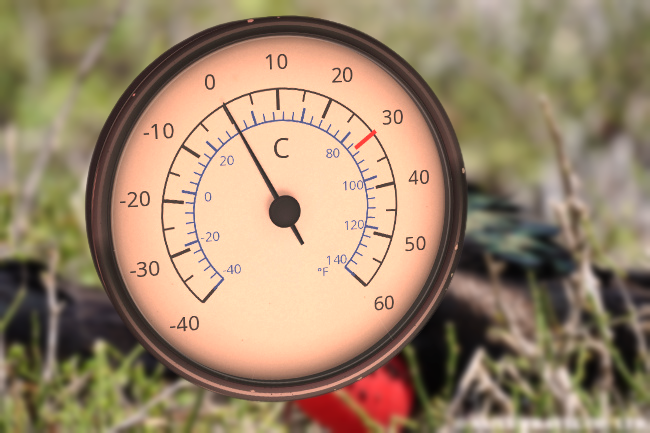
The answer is 0 °C
